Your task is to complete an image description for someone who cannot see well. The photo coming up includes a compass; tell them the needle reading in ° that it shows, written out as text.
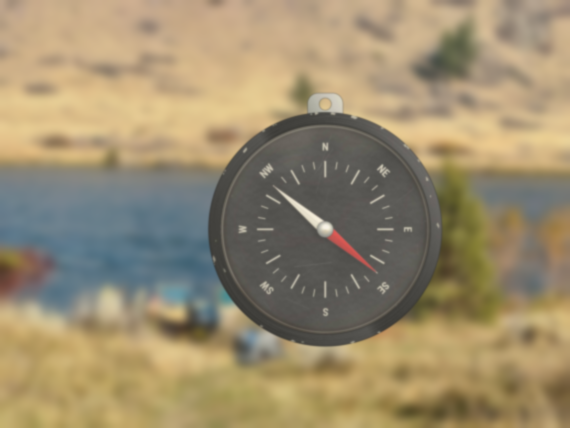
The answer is 130 °
